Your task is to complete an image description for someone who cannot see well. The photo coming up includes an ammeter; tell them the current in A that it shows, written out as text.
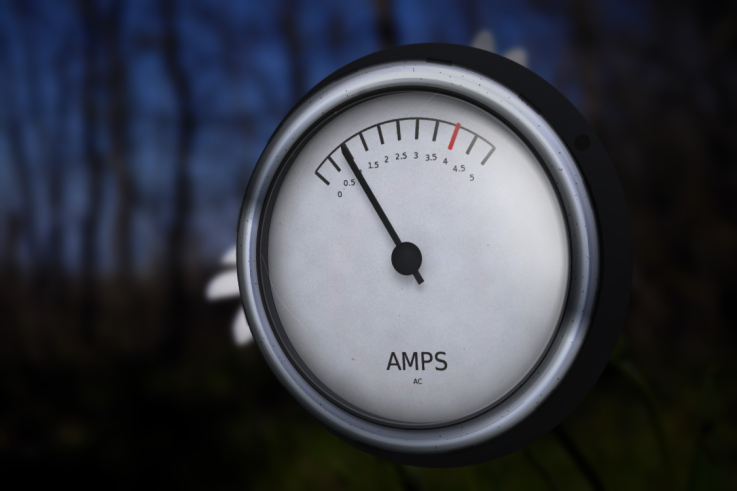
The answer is 1 A
